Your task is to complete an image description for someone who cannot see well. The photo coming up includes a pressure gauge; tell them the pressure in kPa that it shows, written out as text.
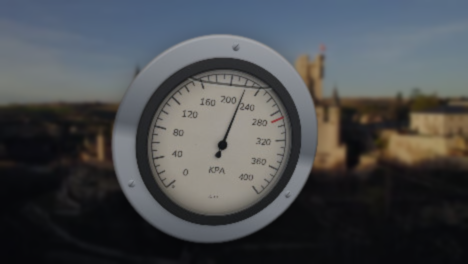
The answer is 220 kPa
